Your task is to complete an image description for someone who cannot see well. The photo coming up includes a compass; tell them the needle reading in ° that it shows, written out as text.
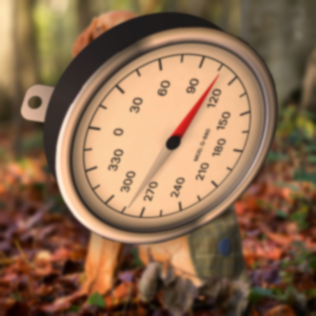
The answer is 105 °
